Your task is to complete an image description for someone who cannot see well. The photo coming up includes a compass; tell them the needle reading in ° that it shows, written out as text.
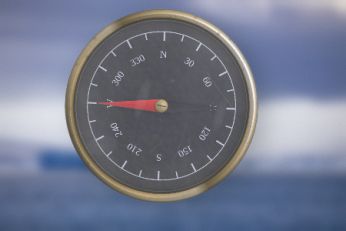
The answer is 270 °
